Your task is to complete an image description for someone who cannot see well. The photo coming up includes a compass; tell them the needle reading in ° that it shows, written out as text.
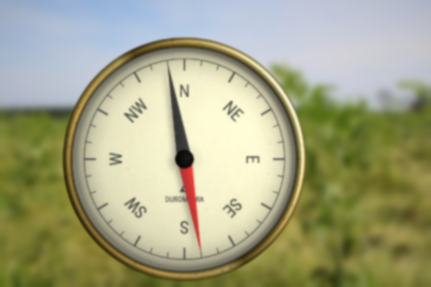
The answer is 170 °
